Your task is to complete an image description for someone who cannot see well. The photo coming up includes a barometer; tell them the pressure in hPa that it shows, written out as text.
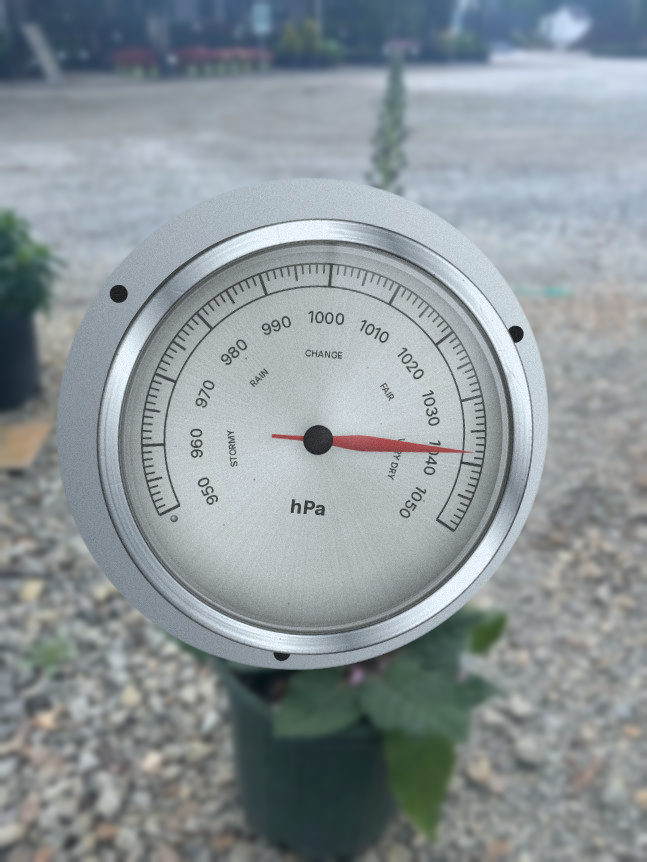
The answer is 1038 hPa
